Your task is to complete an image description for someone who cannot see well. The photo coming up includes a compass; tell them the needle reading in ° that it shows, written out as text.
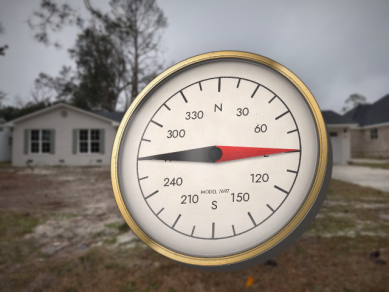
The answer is 90 °
